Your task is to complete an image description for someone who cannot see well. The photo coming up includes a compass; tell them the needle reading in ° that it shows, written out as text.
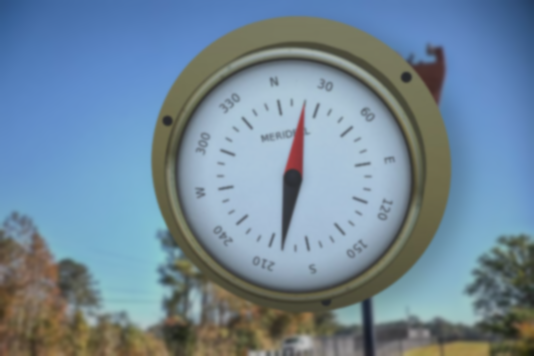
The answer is 20 °
